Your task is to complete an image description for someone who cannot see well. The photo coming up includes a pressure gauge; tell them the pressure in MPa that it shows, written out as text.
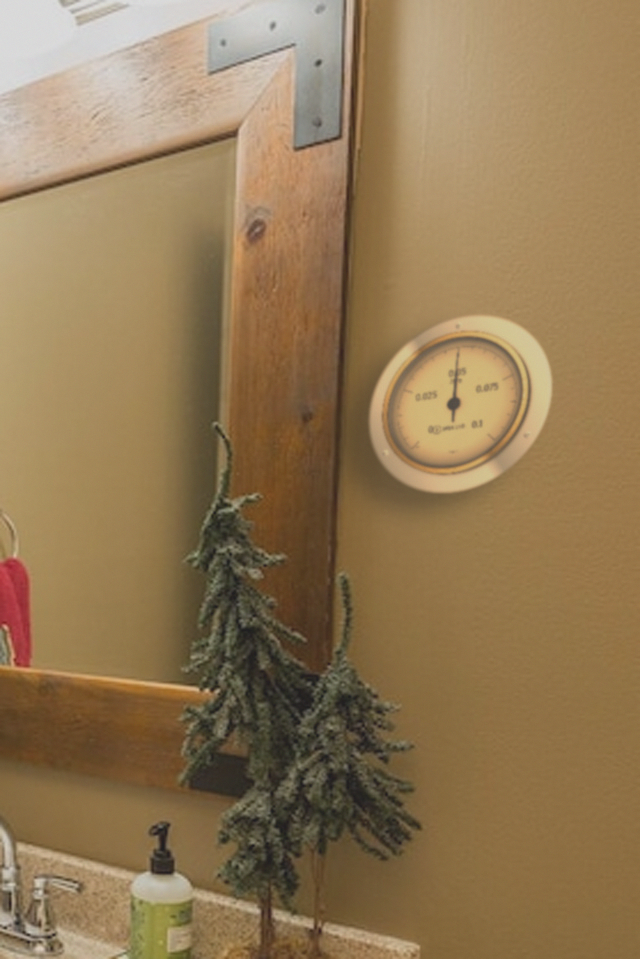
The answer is 0.05 MPa
